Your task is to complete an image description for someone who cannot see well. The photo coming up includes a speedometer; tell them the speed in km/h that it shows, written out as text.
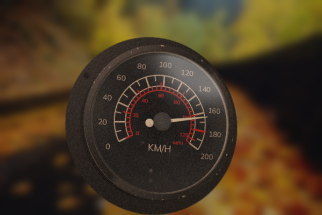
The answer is 165 km/h
